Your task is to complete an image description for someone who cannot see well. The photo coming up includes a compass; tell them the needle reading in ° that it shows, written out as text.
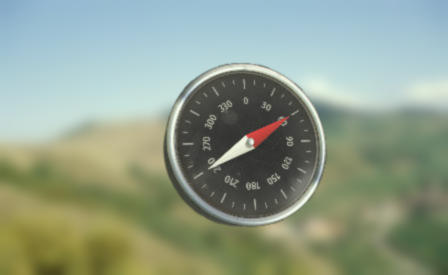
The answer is 60 °
